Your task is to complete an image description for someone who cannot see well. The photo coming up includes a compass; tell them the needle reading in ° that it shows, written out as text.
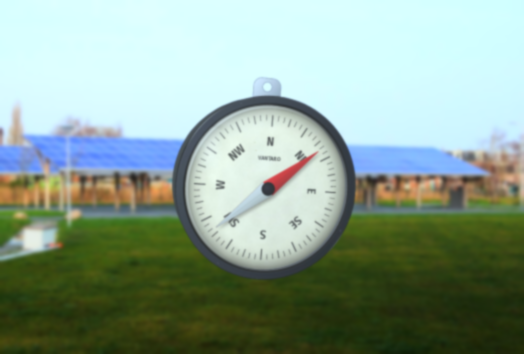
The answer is 50 °
